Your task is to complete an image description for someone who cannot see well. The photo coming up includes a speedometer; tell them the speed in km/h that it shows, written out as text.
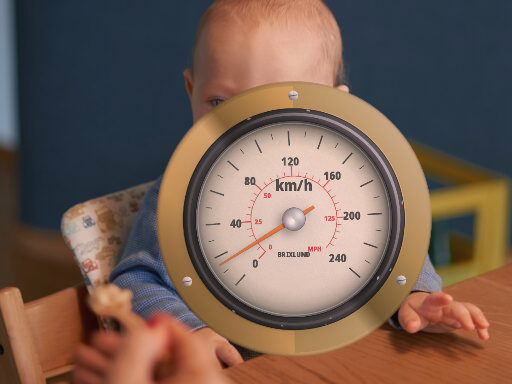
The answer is 15 km/h
